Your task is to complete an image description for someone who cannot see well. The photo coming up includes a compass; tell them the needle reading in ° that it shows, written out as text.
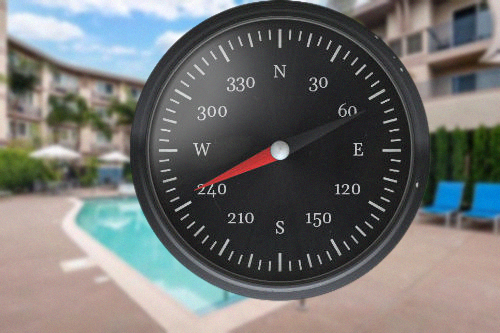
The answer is 245 °
